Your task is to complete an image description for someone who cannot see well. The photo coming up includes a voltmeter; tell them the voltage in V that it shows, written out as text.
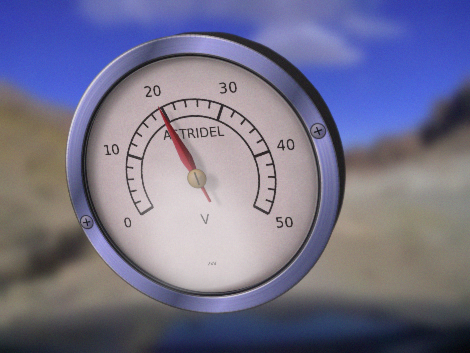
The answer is 20 V
